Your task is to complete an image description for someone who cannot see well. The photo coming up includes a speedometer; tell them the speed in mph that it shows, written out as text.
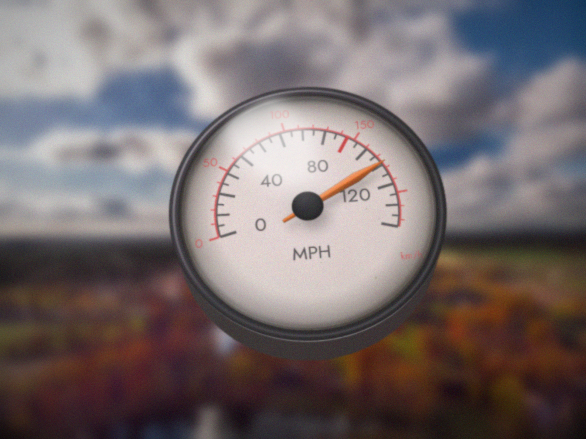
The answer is 110 mph
